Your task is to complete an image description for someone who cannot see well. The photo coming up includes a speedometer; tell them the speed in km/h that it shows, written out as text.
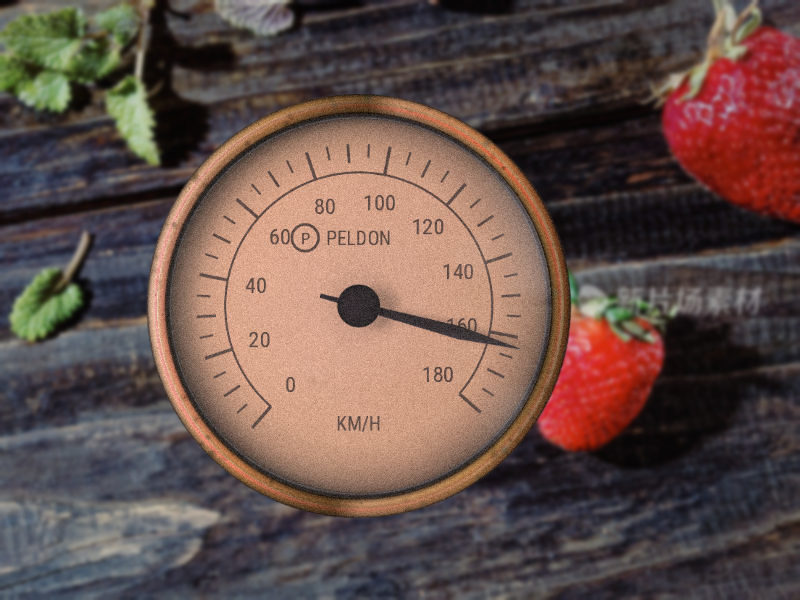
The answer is 162.5 km/h
